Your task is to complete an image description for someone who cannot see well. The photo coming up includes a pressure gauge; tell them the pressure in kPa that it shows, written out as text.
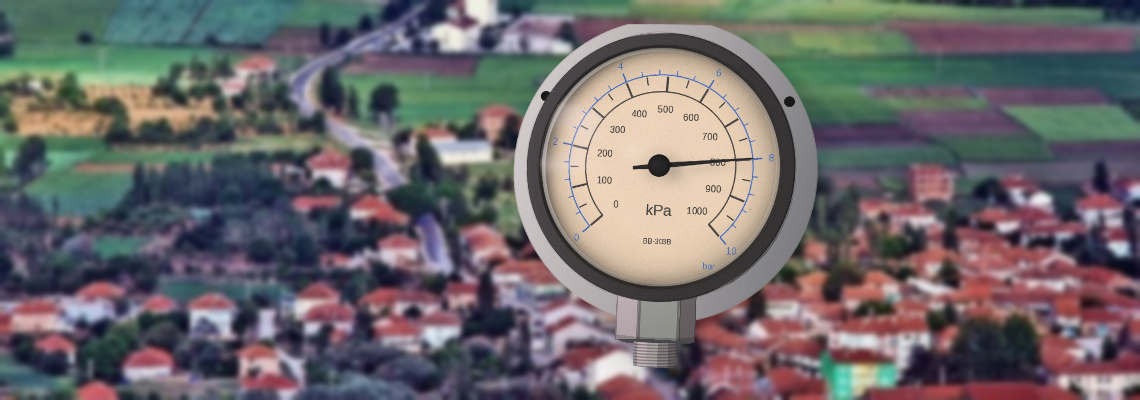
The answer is 800 kPa
